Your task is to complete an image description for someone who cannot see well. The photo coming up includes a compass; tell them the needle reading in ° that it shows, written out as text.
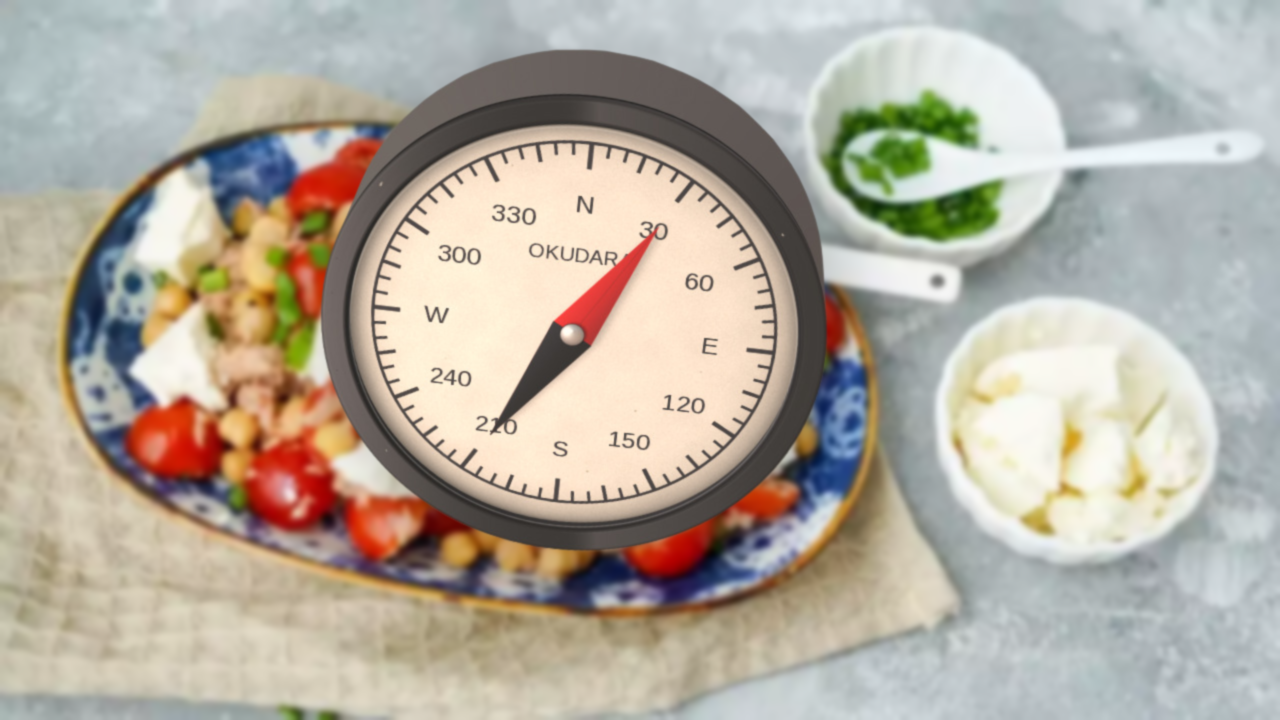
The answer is 30 °
